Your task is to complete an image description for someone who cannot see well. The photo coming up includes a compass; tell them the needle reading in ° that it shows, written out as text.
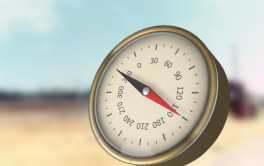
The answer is 150 °
